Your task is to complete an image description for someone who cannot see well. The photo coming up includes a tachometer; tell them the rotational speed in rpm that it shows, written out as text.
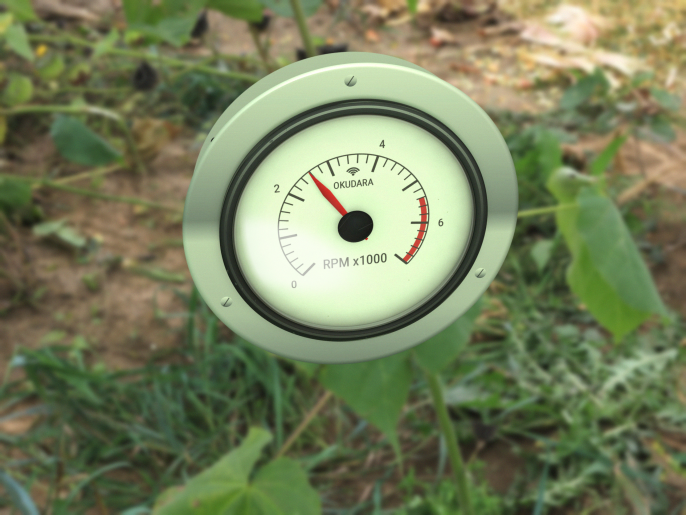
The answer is 2600 rpm
